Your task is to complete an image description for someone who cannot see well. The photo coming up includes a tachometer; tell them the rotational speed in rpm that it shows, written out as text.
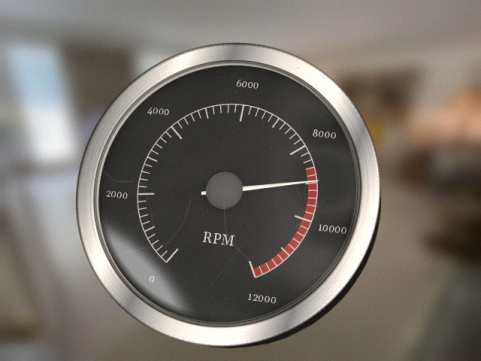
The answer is 9000 rpm
